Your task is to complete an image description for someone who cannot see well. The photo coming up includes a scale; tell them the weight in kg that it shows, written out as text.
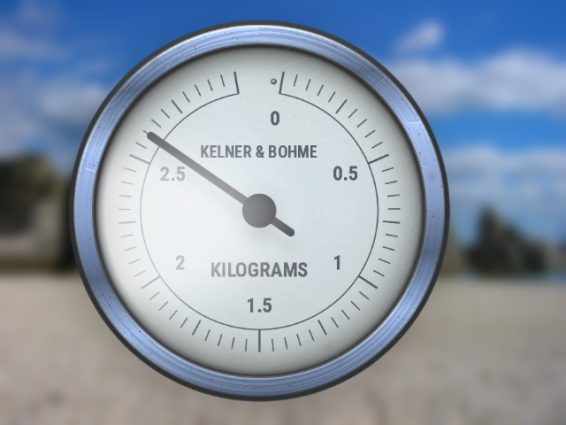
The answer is 2.6 kg
